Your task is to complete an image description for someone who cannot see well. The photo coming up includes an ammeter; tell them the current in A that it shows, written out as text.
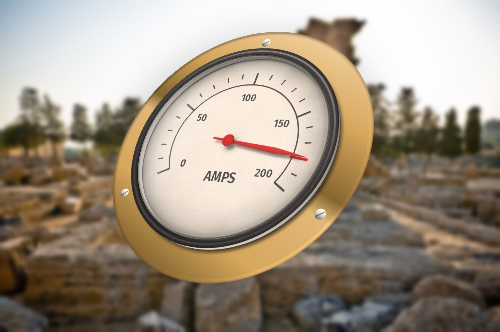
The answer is 180 A
